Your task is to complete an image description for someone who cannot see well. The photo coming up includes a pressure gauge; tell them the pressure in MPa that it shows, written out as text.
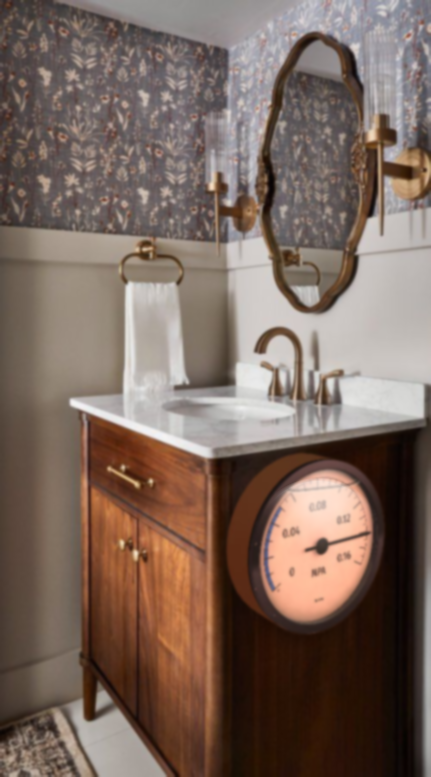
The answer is 0.14 MPa
